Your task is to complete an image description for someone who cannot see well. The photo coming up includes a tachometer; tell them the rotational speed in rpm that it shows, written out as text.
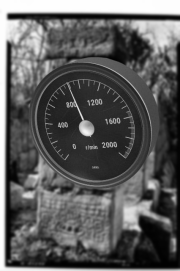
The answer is 900 rpm
